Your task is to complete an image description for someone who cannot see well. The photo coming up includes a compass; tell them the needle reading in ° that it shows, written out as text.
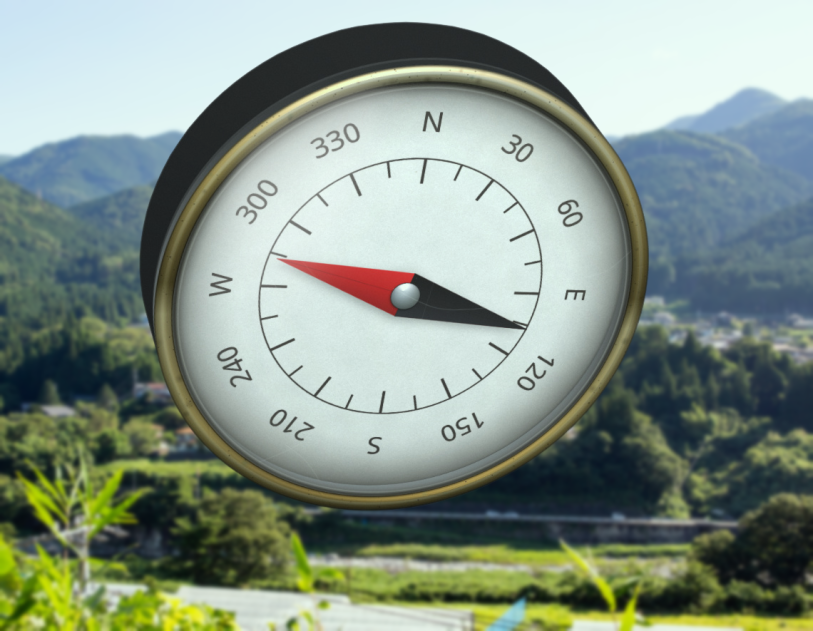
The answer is 285 °
